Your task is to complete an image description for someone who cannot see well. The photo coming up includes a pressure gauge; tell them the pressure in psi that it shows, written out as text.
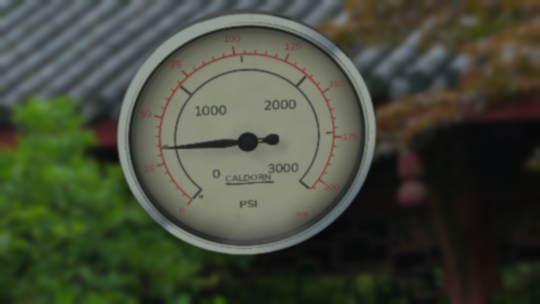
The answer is 500 psi
